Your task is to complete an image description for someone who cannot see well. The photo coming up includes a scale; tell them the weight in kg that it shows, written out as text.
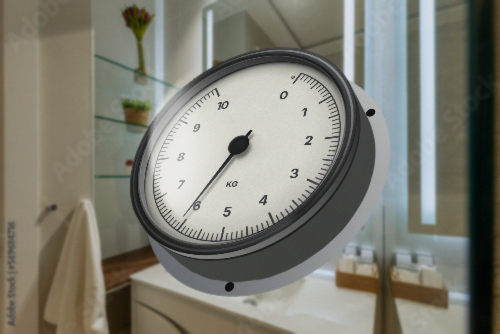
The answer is 6 kg
